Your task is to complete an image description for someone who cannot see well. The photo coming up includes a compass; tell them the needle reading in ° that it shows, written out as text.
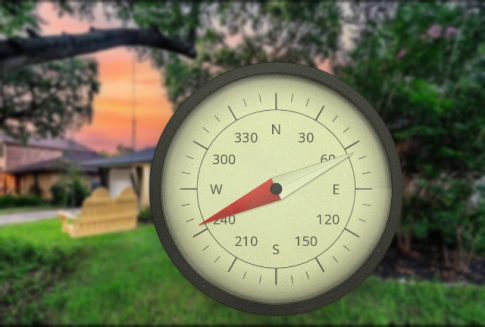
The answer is 245 °
